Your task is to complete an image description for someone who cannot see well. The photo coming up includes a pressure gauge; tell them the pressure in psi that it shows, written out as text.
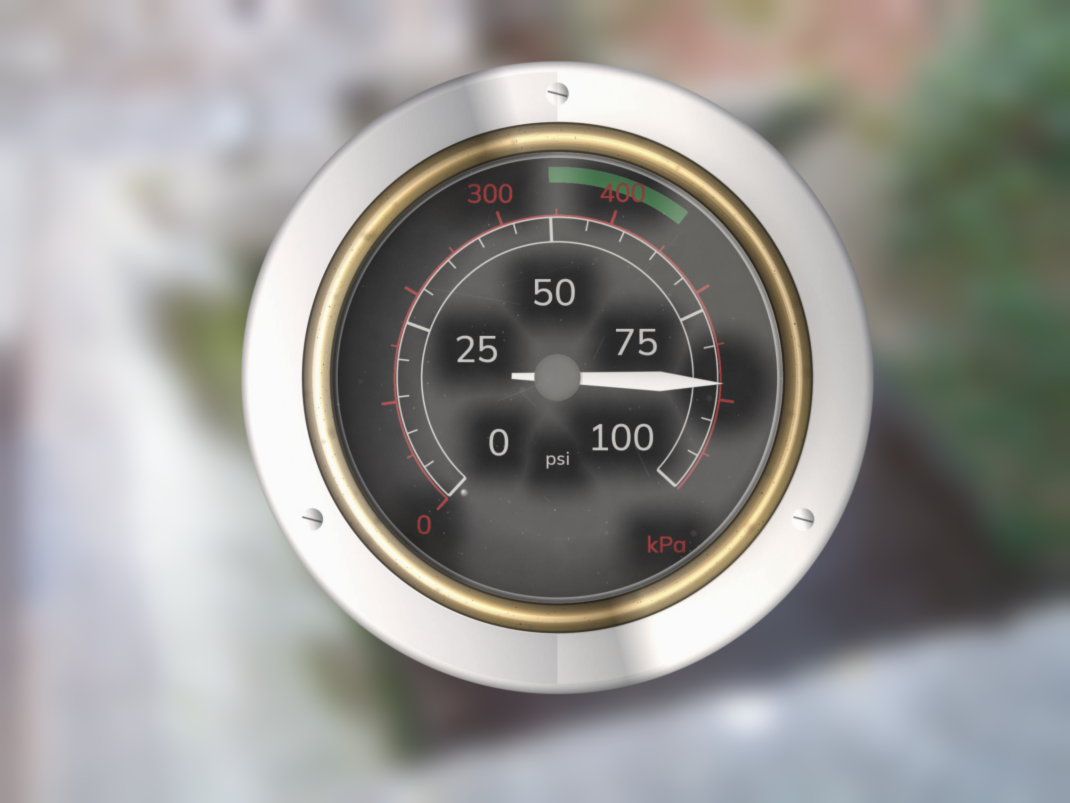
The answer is 85 psi
